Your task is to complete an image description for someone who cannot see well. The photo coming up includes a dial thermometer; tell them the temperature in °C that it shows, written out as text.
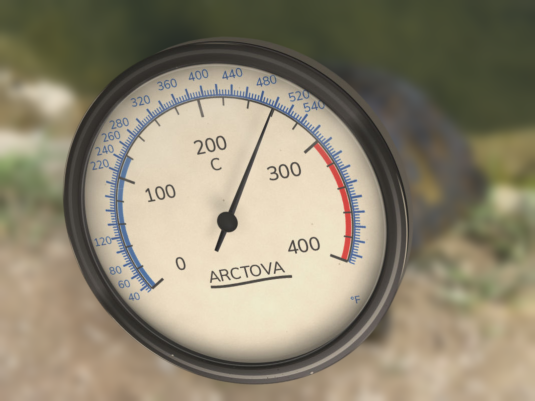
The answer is 260 °C
